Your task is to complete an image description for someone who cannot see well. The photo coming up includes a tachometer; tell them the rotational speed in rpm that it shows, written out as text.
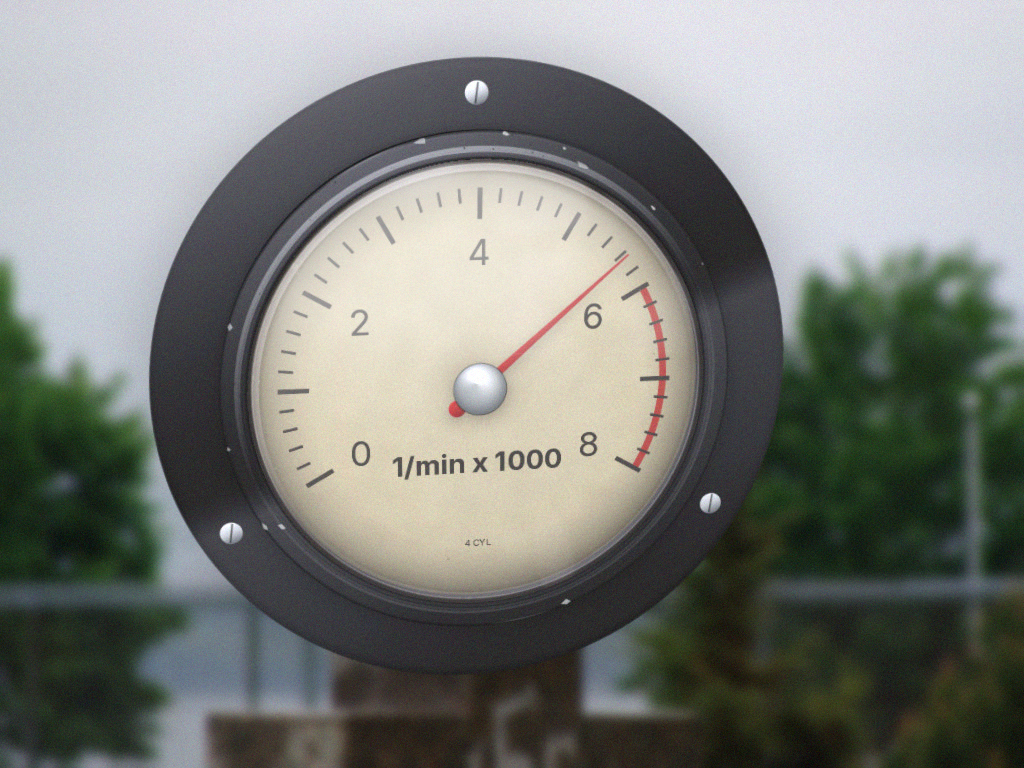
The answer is 5600 rpm
